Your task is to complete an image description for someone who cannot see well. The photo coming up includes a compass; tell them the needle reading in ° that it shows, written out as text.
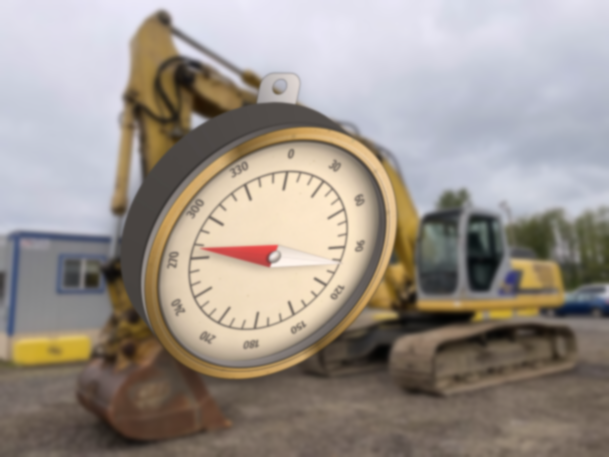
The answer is 280 °
